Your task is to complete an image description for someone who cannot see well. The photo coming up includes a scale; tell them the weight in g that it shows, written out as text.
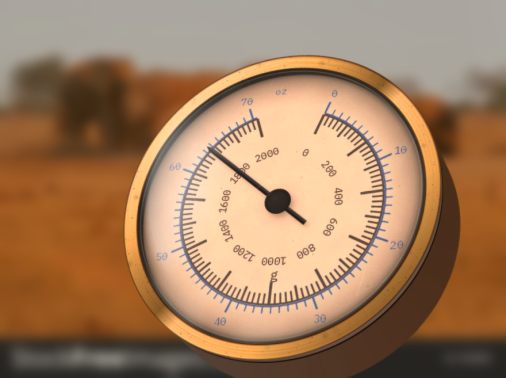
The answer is 1800 g
